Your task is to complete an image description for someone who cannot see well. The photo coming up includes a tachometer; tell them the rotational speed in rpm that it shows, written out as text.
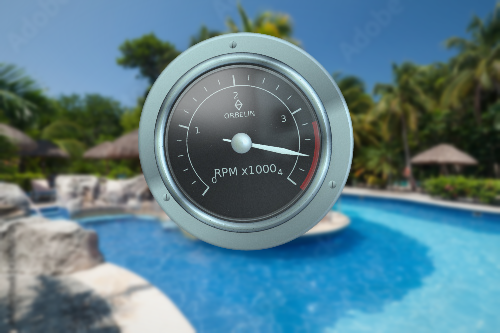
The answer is 3600 rpm
